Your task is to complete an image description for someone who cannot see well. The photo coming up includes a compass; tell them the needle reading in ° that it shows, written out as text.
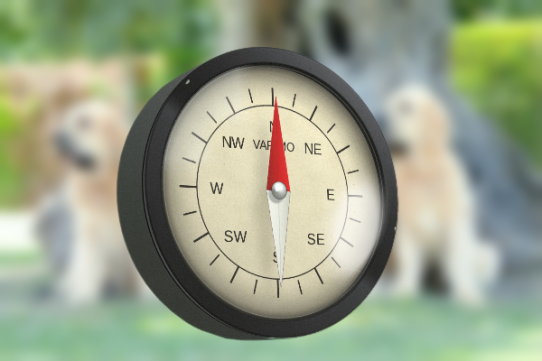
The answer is 0 °
